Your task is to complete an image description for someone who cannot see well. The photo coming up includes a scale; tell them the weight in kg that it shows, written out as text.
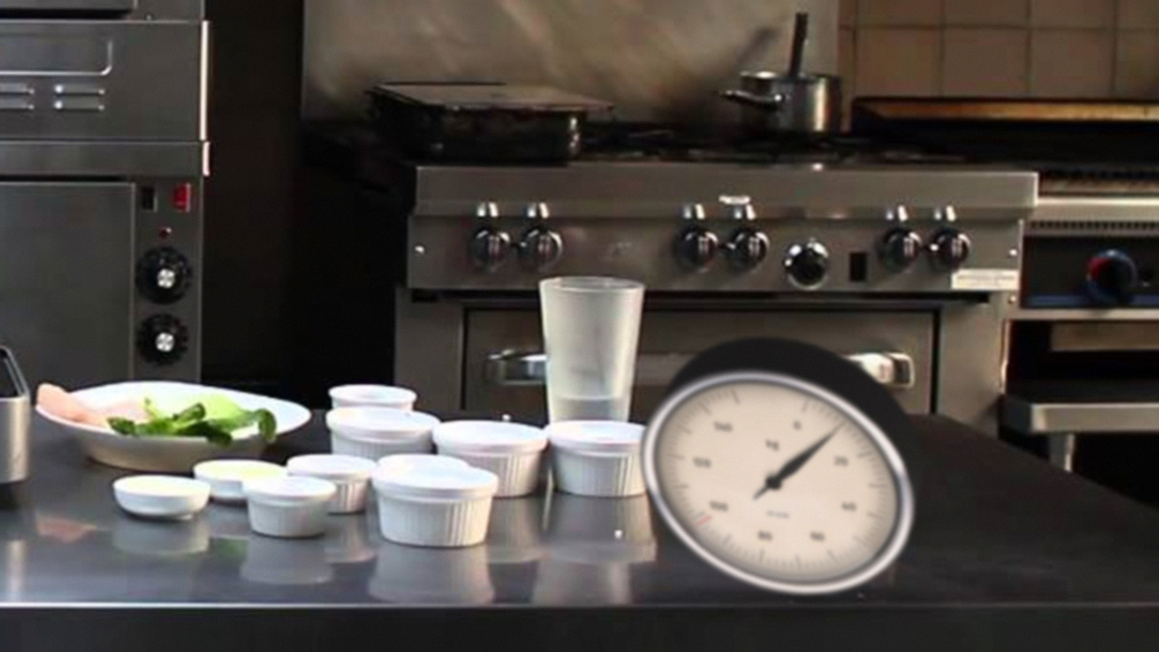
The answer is 10 kg
